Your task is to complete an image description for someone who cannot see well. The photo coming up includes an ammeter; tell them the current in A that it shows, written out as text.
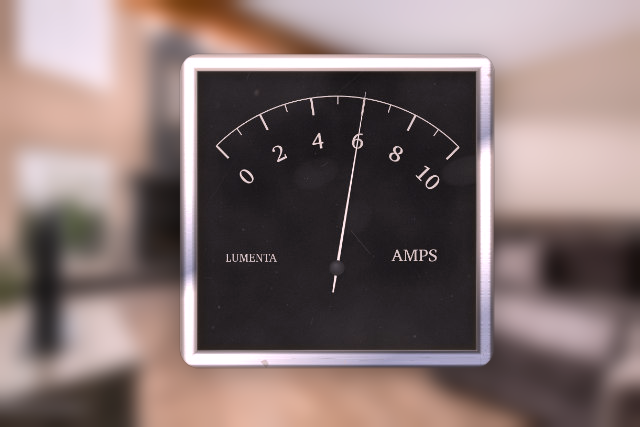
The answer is 6 A
